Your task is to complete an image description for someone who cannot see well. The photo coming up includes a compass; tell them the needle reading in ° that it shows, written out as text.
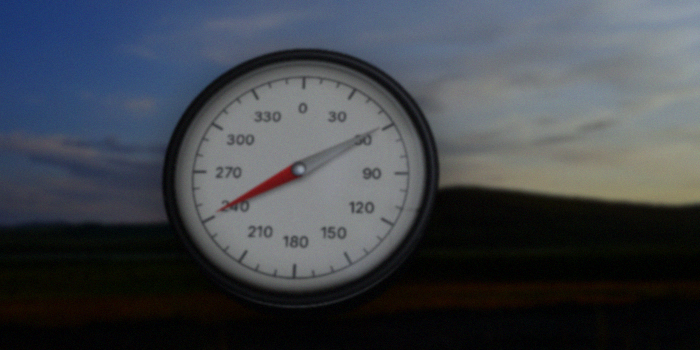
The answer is 240 °
